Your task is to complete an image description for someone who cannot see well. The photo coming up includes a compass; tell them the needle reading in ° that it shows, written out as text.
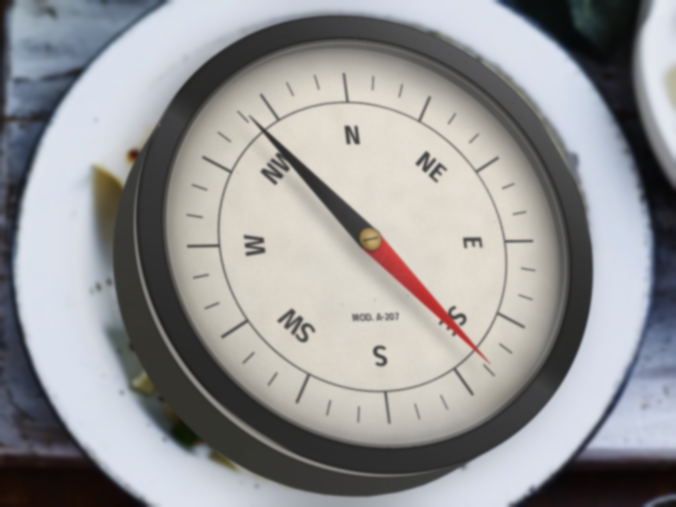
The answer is 140 °
